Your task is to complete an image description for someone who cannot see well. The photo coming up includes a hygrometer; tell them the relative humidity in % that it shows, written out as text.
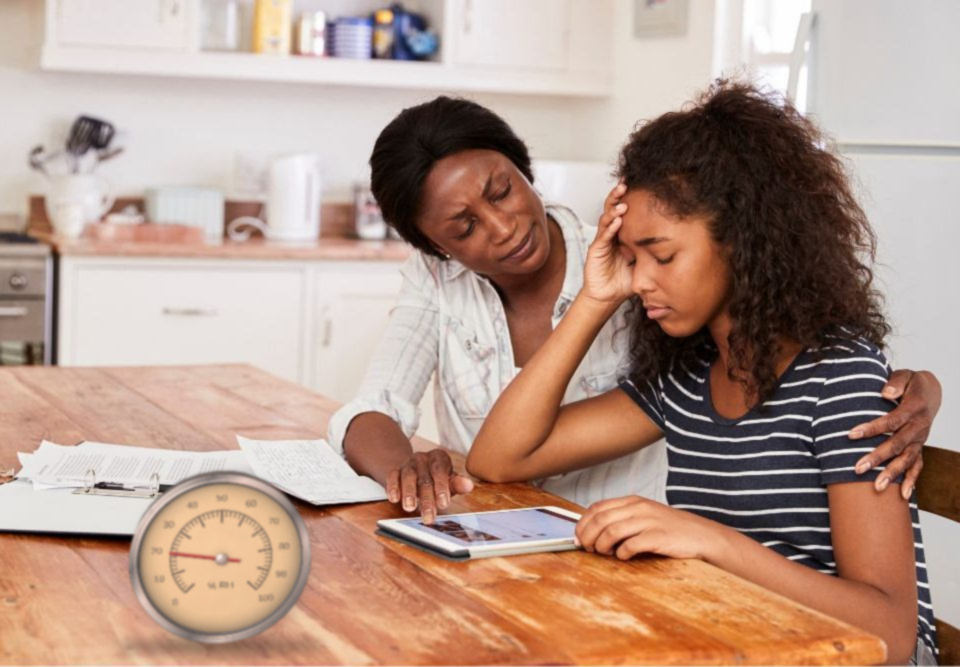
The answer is 20 %
